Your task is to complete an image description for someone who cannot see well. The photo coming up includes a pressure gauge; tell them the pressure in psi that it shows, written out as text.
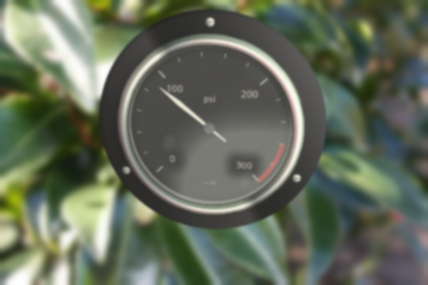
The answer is 90 psi
